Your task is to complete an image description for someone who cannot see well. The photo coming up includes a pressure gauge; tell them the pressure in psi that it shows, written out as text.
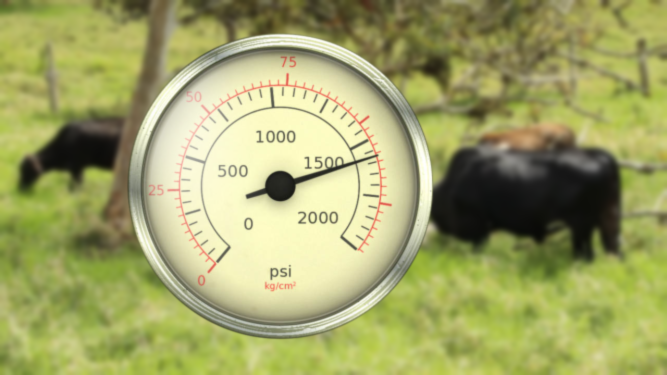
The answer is 1575 psi
